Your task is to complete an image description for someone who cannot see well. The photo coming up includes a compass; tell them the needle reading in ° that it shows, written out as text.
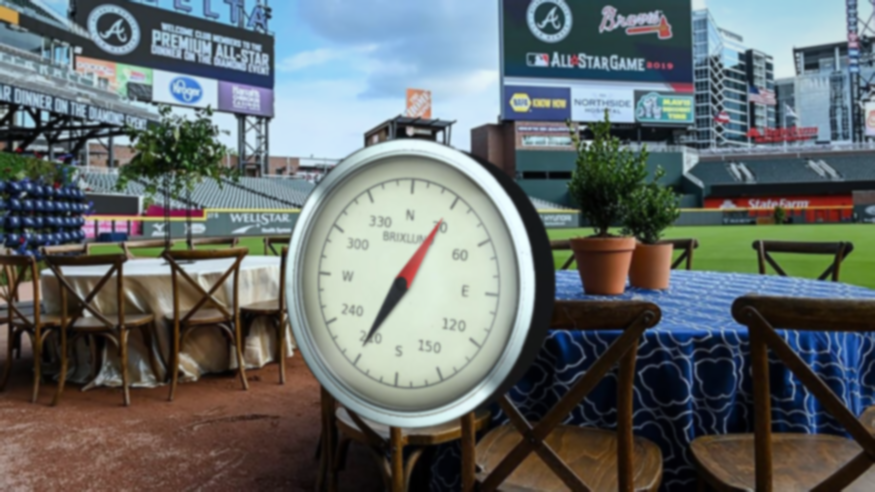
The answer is 30 °
